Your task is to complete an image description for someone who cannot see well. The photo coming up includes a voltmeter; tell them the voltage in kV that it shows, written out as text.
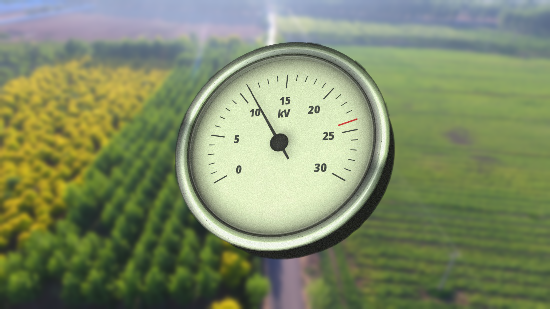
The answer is 11 kV
